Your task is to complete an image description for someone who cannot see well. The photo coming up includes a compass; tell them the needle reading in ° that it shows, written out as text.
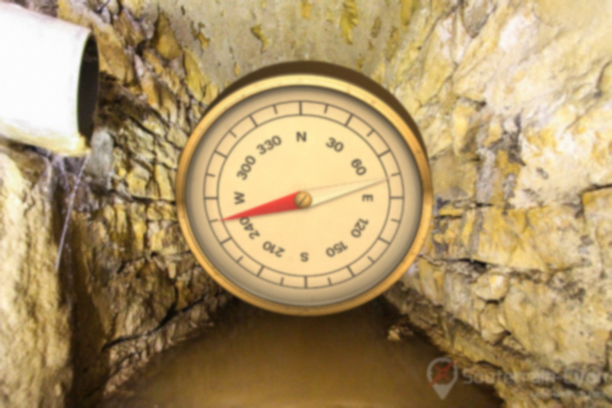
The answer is 255 °
